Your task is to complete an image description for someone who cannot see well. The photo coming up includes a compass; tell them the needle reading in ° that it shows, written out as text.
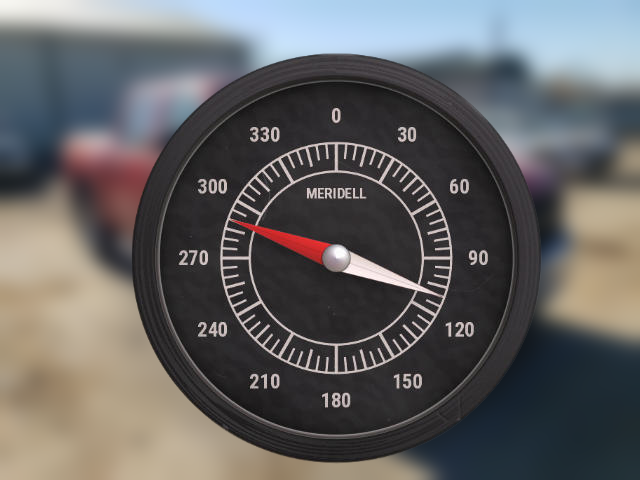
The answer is 290 °
